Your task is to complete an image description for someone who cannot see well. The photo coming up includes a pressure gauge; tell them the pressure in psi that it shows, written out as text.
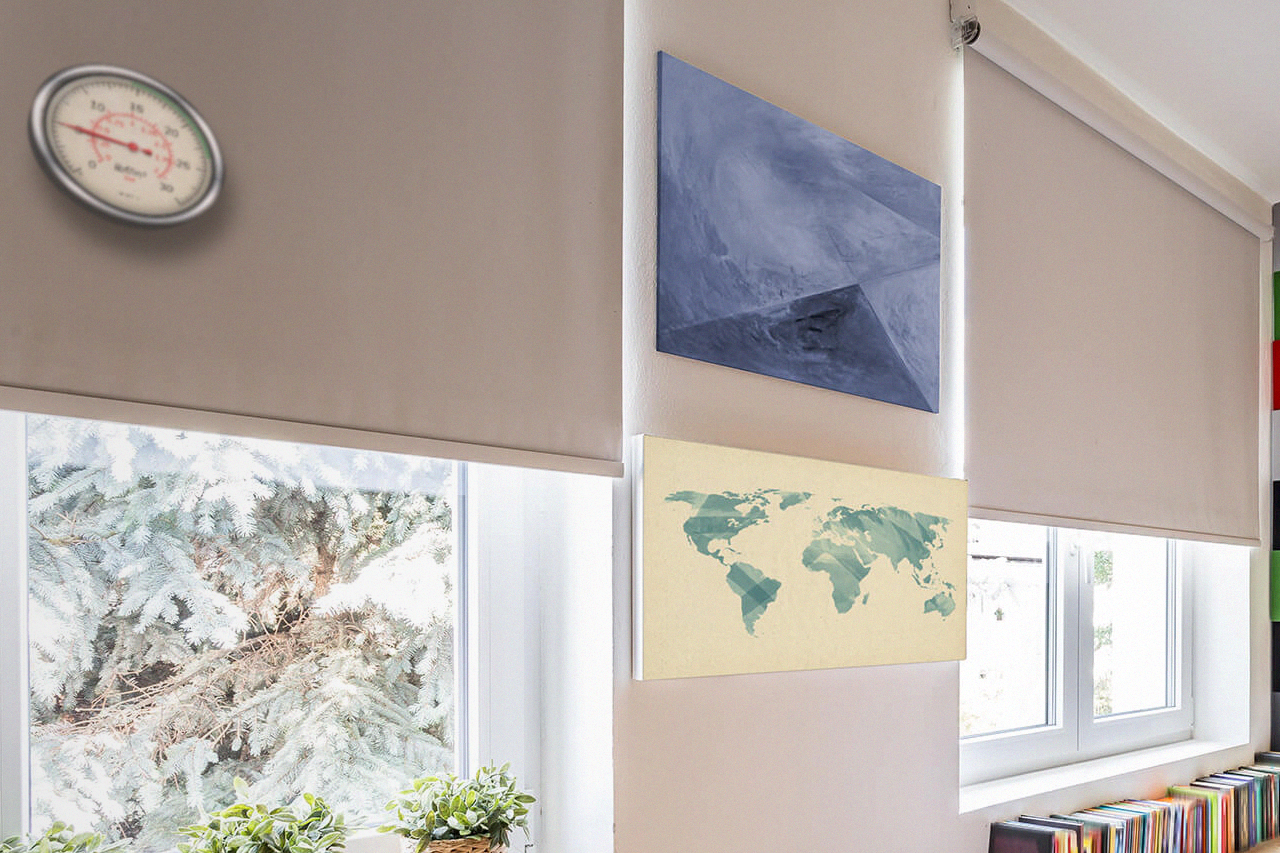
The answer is 5 psi
